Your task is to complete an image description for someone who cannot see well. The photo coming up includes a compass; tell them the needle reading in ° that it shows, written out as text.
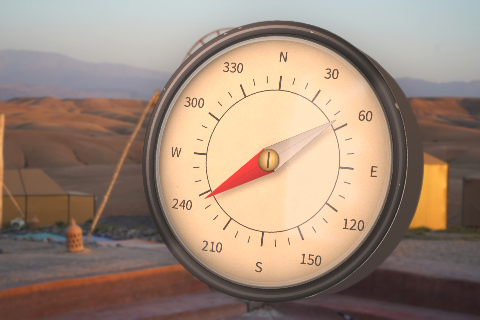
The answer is 235 °
